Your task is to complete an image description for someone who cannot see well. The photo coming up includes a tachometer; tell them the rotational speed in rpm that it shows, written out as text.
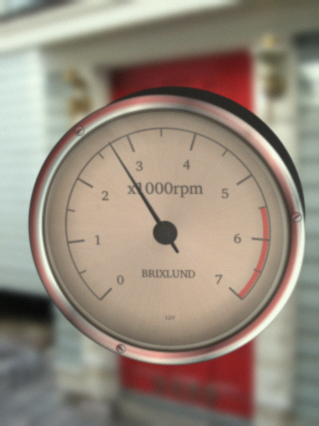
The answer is 2750 rpm
